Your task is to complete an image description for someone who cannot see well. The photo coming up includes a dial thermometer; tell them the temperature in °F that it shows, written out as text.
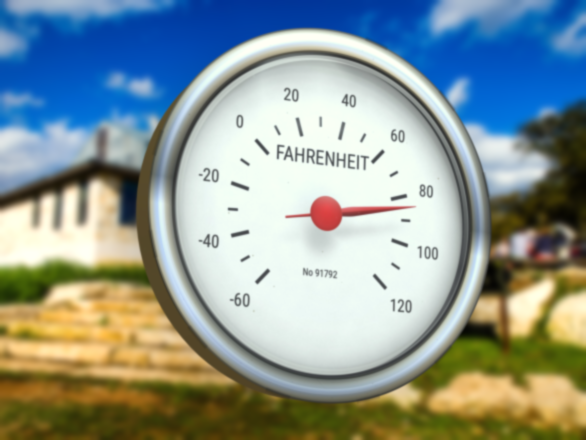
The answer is 85 °F
